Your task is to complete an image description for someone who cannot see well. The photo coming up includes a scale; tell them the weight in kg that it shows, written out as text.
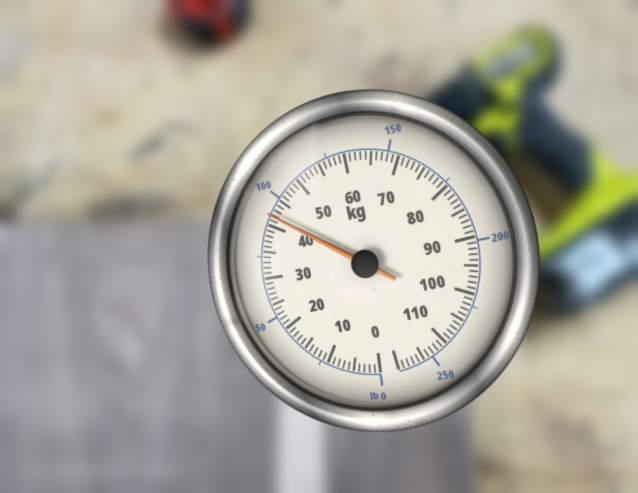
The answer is 42 kg
